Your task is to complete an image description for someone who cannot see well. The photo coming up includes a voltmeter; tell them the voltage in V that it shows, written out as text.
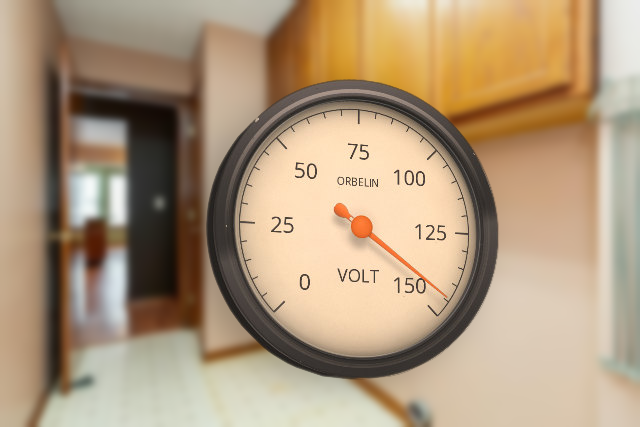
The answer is 145 V
